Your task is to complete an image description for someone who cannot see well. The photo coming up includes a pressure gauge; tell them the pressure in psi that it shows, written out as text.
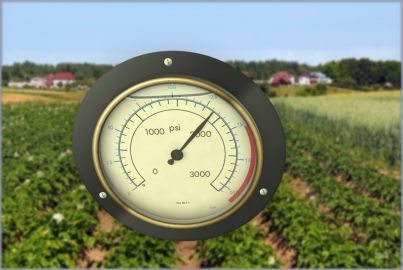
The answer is 1900 psi
